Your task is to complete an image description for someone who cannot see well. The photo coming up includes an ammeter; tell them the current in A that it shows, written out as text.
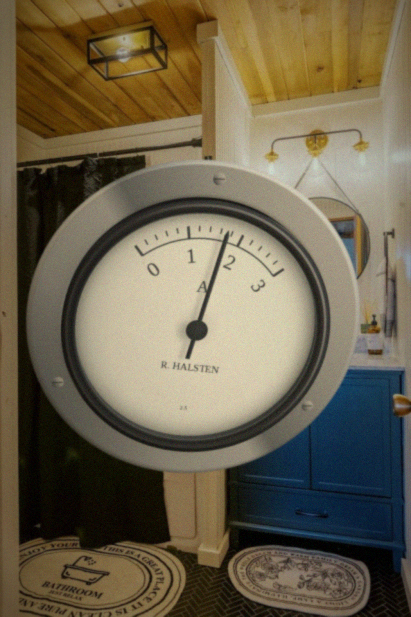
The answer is 1.7 A
